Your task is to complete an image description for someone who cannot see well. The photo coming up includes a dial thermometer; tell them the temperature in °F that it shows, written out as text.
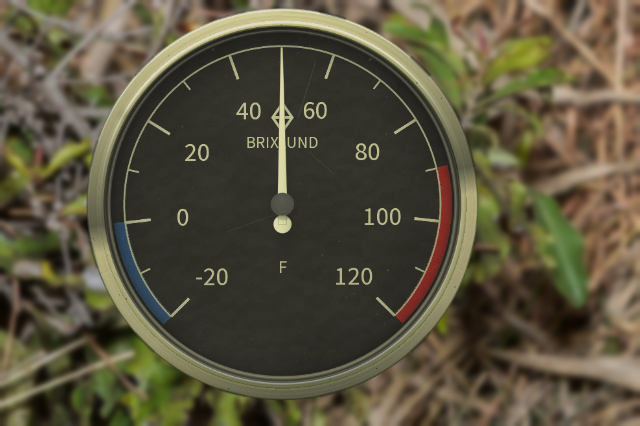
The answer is 50 °F
